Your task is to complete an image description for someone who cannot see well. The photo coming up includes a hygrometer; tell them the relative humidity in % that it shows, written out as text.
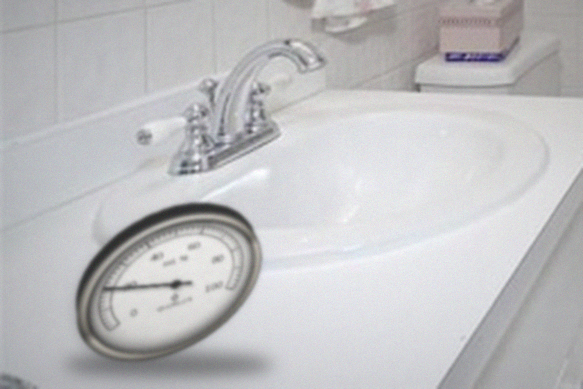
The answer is 20 %
